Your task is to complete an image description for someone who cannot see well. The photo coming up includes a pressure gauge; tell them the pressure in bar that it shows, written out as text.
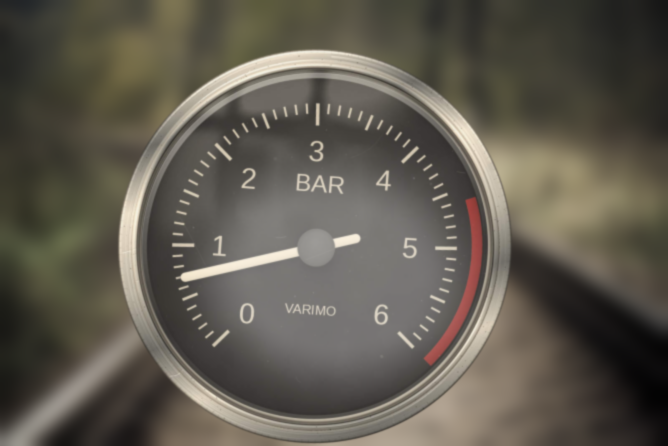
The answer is 0.7 bar
